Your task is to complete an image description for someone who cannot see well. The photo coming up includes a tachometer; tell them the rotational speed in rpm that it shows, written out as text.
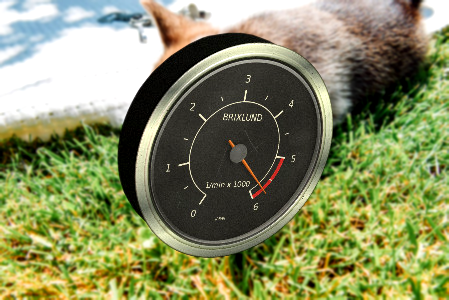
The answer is 5750 rpm
